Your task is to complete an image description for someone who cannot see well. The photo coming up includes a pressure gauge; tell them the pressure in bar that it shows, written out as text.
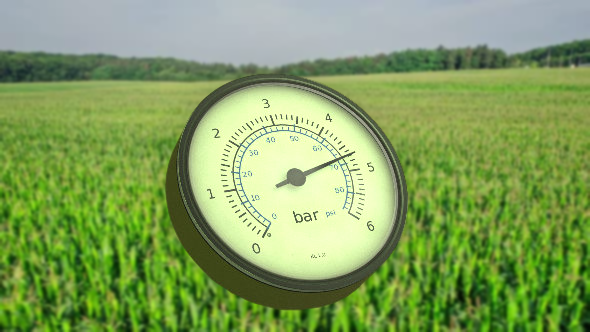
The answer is 4.7 bar
